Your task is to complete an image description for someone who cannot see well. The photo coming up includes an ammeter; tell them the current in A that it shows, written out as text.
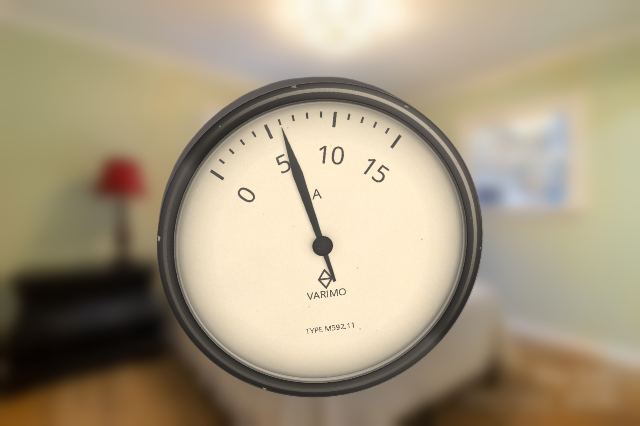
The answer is 6 A
